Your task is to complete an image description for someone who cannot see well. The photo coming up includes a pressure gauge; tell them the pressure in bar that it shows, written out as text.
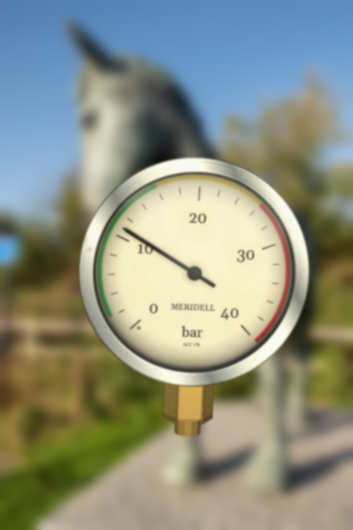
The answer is 11 bar
